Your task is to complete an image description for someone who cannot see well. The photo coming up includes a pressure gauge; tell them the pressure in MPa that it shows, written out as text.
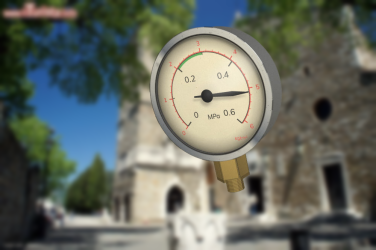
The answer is 0.5 MPa
